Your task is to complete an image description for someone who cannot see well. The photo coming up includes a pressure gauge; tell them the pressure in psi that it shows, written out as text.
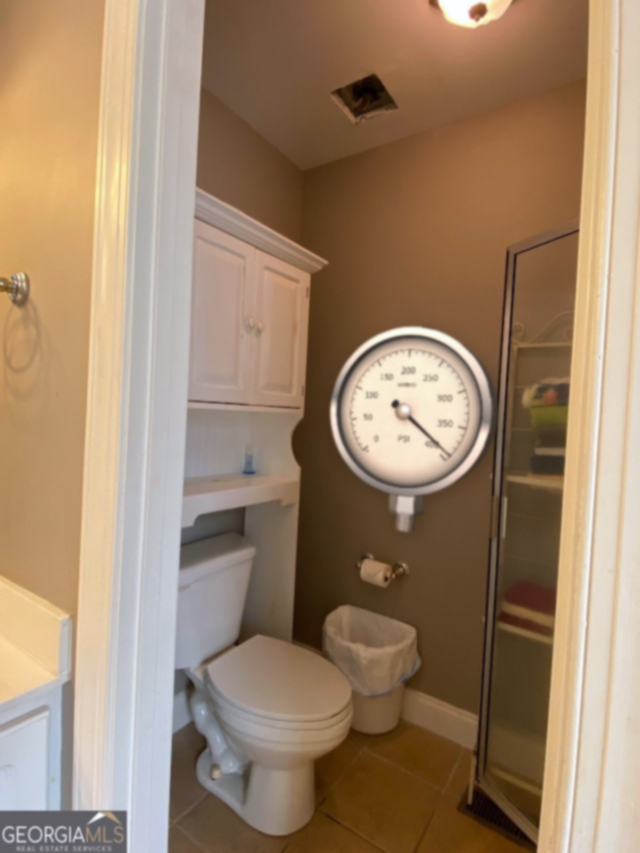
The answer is 390 psi
